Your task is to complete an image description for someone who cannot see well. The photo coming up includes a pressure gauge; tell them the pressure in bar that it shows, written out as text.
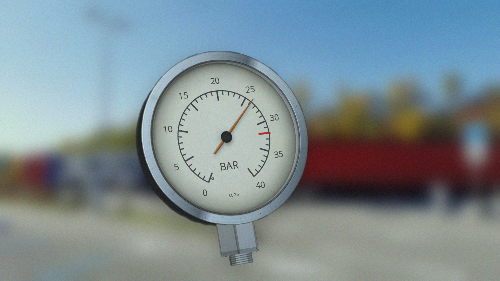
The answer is 26 bar
